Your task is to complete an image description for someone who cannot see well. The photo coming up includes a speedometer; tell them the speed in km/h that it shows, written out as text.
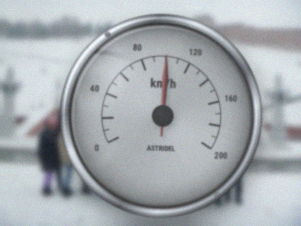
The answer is 100 km/h
